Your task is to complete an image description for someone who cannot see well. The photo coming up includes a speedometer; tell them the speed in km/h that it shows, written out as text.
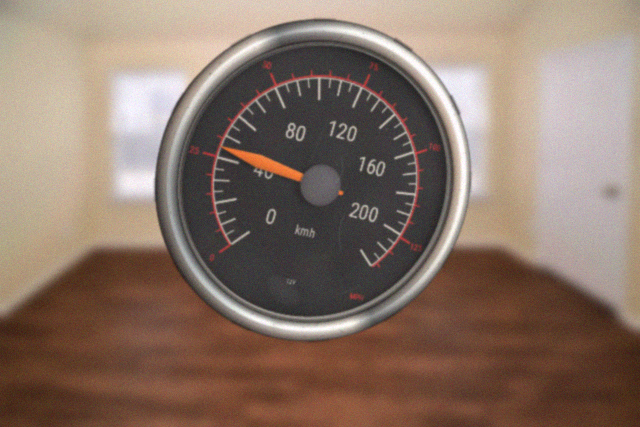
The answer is 45 km/h
